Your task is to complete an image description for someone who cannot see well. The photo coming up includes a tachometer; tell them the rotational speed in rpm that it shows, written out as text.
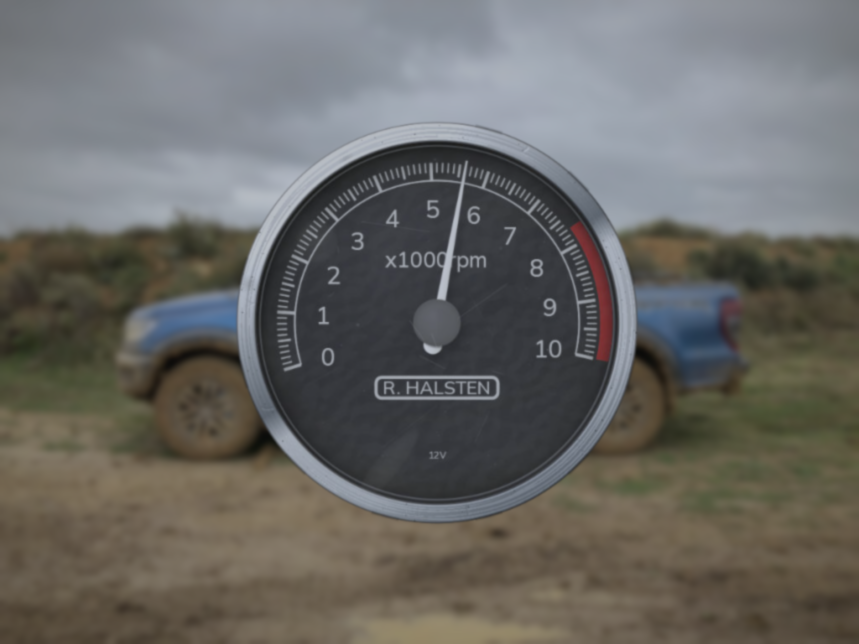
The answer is 5600 rpm
